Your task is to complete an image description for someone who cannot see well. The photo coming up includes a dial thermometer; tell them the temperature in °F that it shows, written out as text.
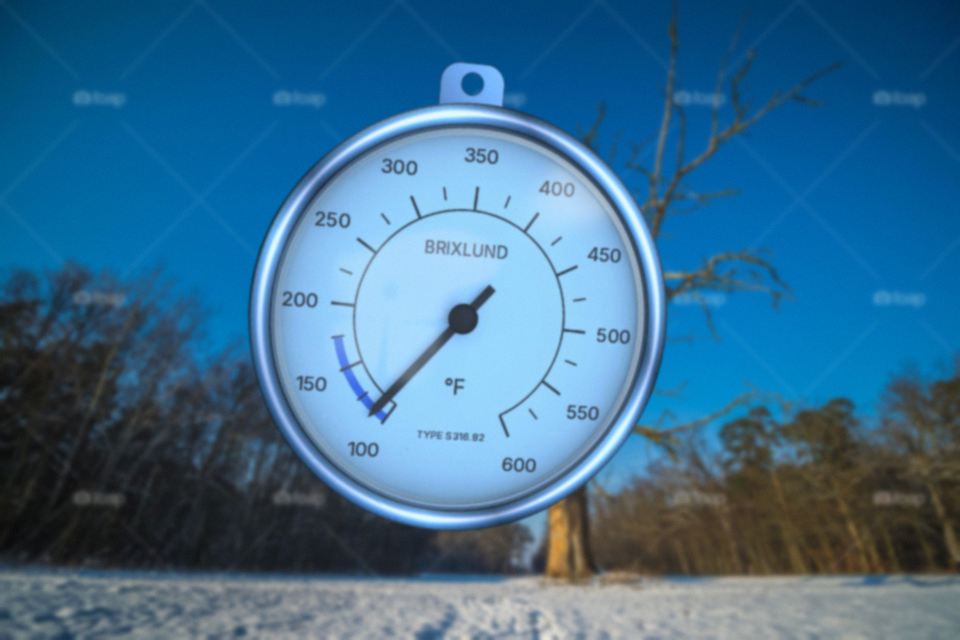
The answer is 112.5 °F
